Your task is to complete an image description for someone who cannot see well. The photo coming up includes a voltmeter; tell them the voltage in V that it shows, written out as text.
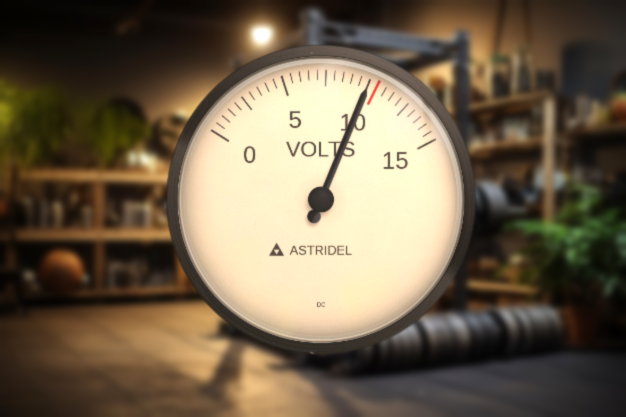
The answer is 10 V
